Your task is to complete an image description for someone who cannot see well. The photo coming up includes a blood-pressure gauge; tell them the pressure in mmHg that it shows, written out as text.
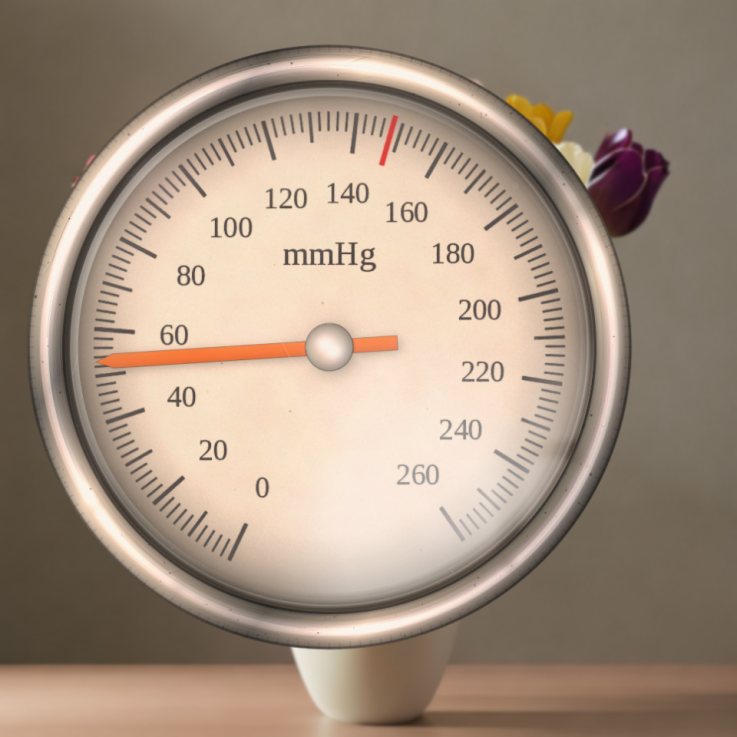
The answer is 53 mmHg
